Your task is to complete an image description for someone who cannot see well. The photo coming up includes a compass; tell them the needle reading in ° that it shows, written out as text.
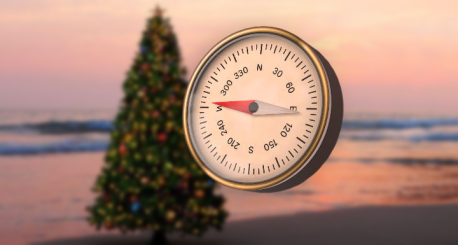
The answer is 275 °
